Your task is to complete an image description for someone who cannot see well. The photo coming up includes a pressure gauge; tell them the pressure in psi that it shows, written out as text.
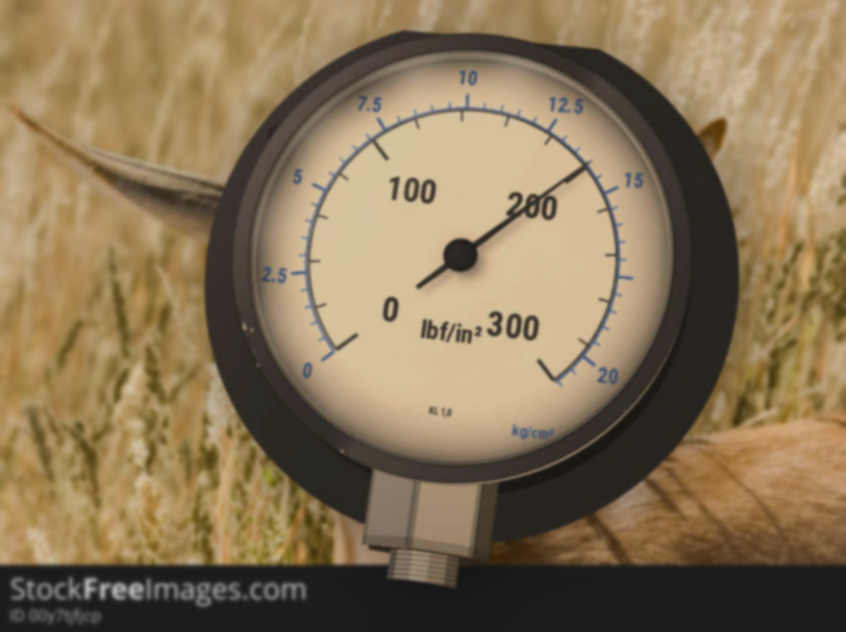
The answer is 200 psi
